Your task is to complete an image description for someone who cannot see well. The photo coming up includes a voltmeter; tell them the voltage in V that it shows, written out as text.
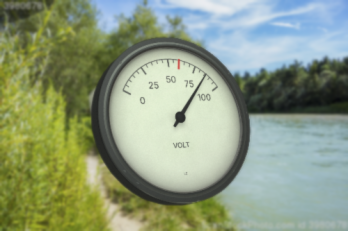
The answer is 85 V
